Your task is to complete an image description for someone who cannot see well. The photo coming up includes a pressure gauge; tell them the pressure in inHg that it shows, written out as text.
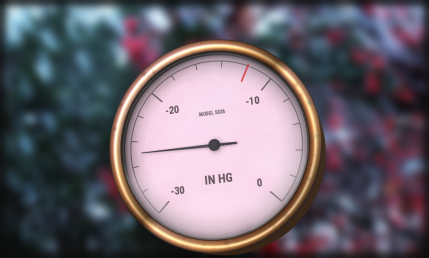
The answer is -25 inHg
